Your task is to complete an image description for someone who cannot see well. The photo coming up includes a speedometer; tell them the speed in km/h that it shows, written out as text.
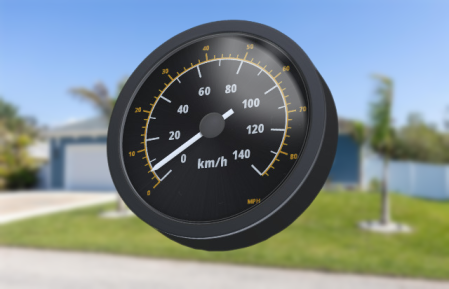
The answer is 5 km/h
